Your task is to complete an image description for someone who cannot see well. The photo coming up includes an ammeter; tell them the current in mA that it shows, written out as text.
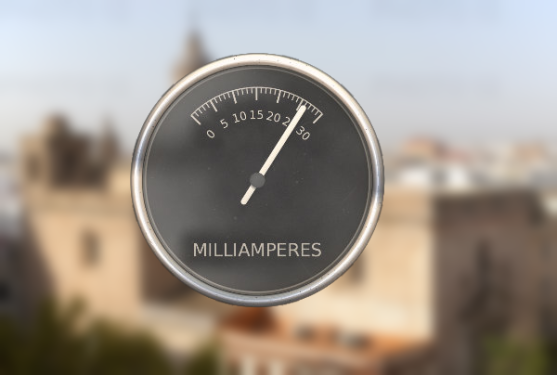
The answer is 26 mA
